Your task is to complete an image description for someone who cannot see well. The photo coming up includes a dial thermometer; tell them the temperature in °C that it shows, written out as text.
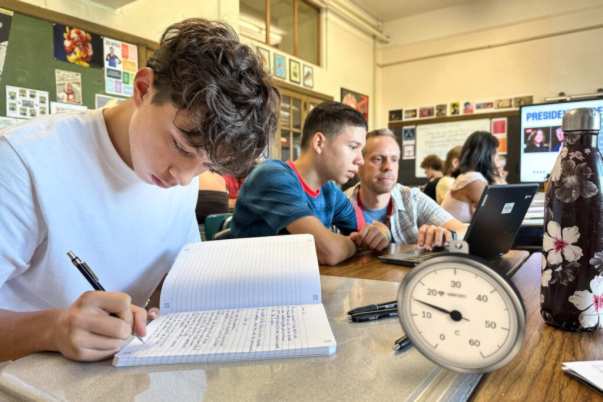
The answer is 15 °C
